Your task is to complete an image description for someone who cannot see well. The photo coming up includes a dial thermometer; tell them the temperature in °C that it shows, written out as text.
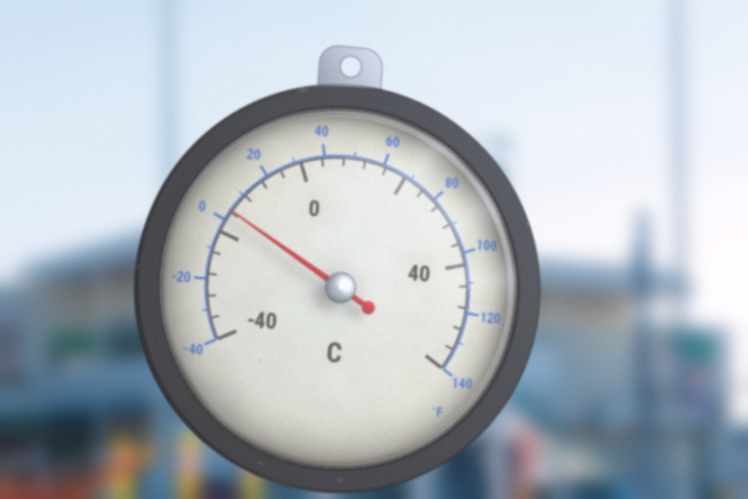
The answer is -16 °C
